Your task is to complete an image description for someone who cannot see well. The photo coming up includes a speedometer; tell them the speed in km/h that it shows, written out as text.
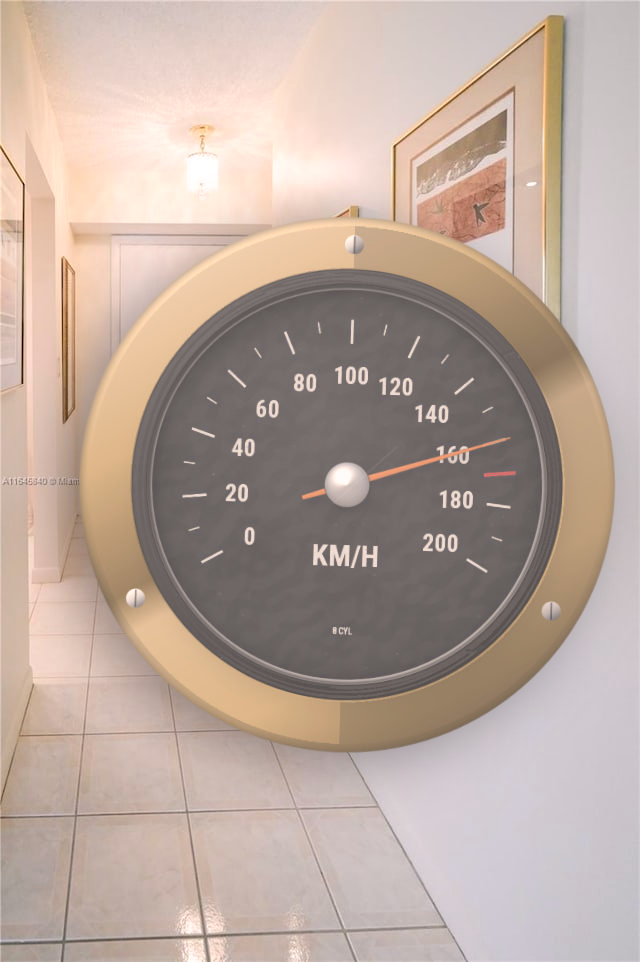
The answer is 160 km/h
